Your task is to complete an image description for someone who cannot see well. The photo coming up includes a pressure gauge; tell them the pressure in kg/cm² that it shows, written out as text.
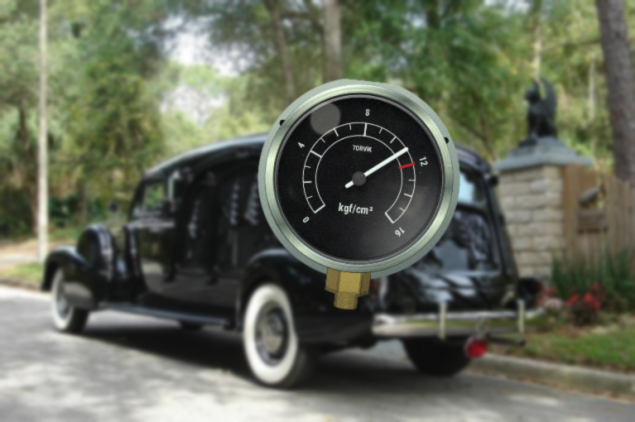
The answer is 11 kg/cm²
